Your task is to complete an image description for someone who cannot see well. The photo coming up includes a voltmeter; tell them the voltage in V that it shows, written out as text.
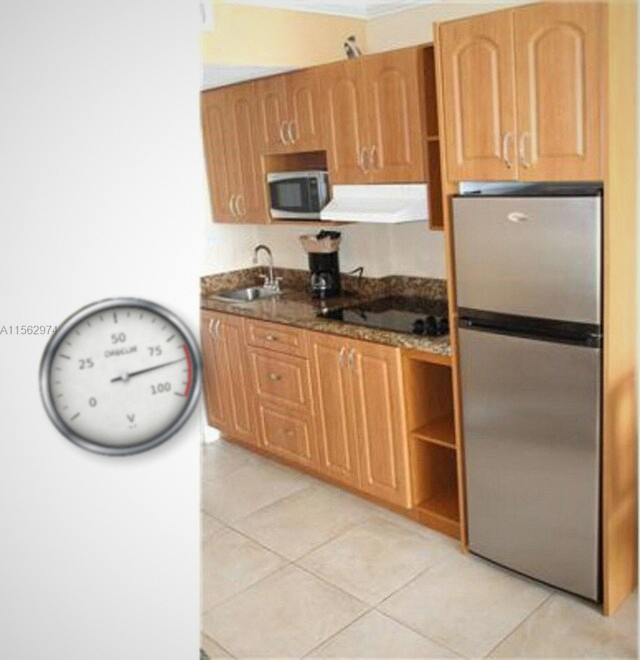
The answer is 85 V
